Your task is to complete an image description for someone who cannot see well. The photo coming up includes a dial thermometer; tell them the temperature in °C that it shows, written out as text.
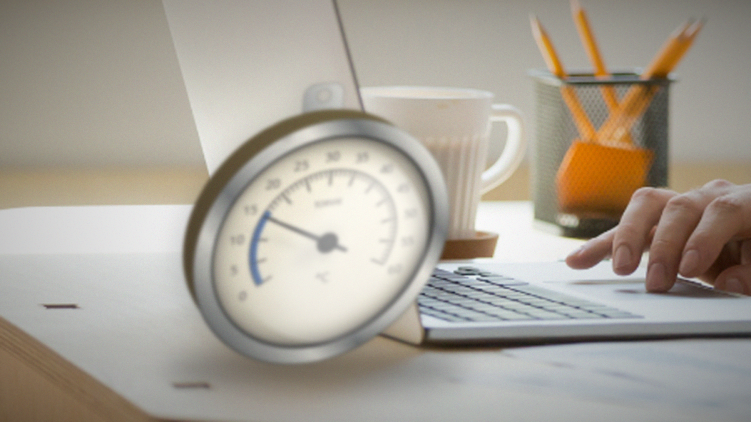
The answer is 15 °C
